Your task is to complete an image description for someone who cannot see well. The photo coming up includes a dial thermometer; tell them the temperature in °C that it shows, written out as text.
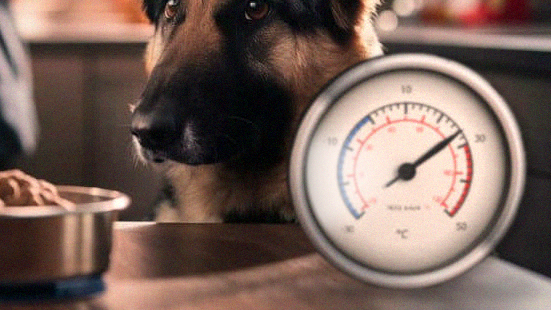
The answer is 26 °C
